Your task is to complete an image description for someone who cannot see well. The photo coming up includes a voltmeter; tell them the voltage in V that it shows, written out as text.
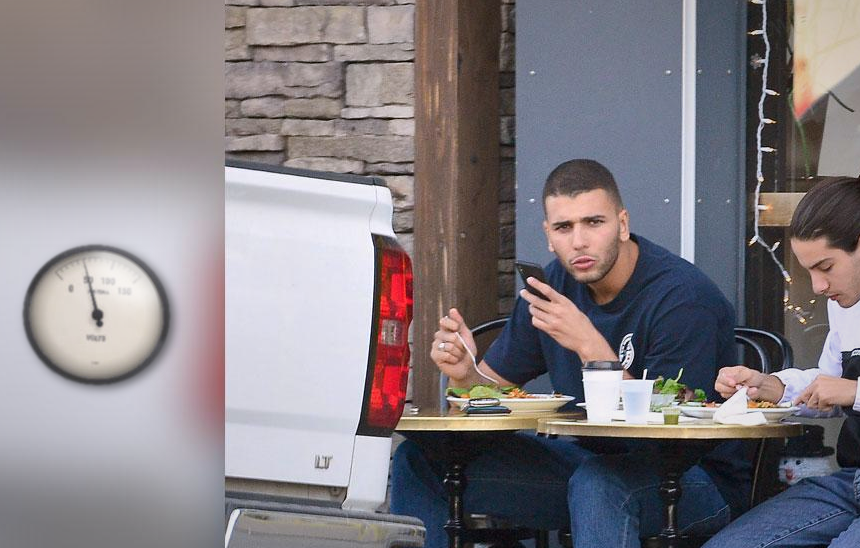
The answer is 50 V
